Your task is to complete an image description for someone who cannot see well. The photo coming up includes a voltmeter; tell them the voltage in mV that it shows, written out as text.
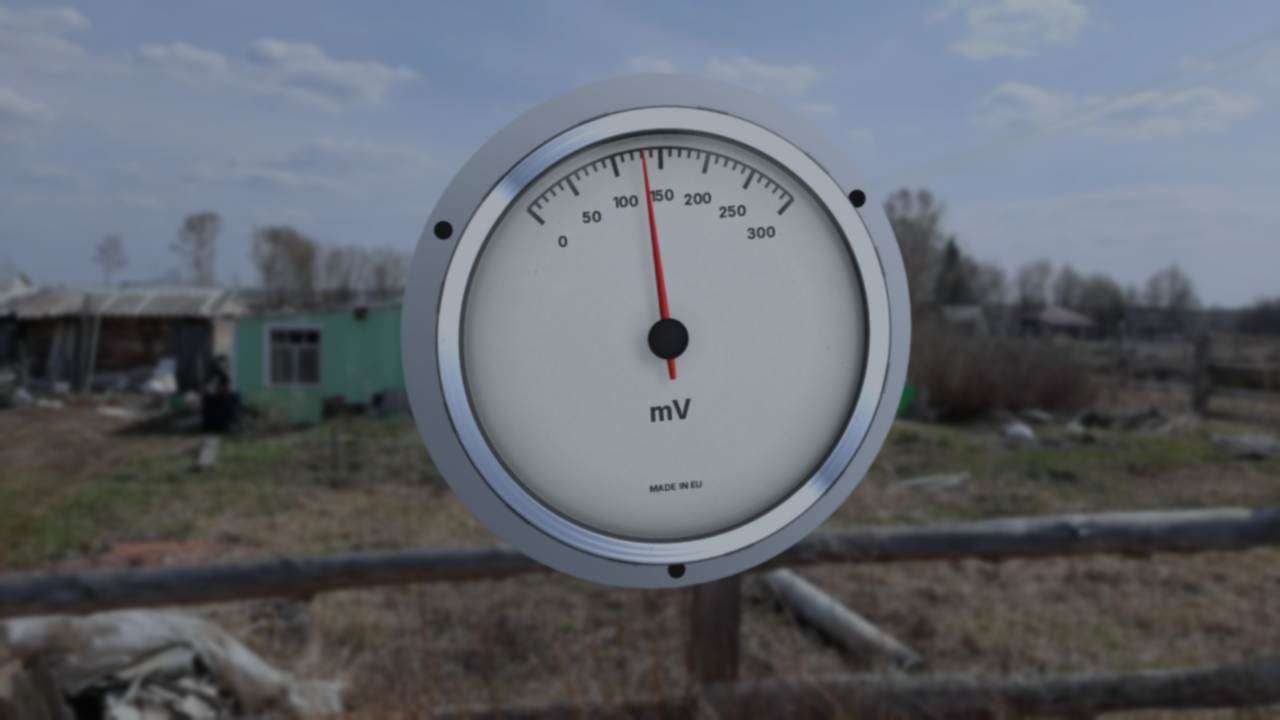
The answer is 130 mV
